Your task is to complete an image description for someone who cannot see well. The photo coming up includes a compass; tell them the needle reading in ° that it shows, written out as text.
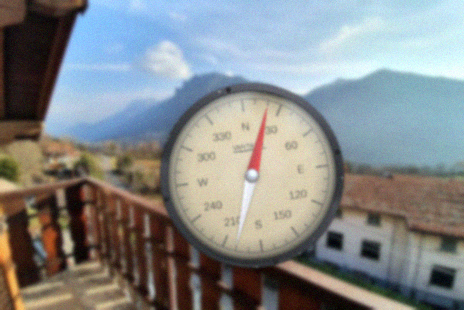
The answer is 20 °
